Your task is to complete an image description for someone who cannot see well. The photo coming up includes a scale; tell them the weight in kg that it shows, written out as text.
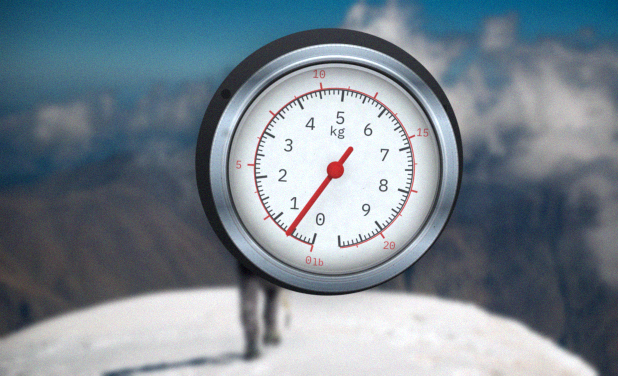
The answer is 0.6 kg
